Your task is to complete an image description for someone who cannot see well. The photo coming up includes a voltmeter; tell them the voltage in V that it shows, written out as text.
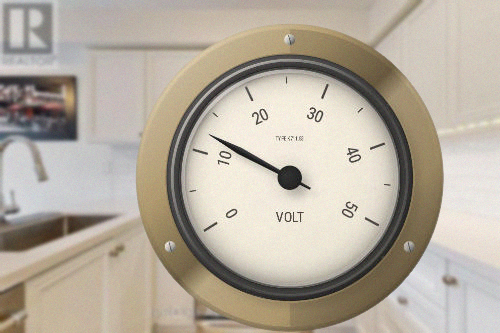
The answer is 12.5 V
